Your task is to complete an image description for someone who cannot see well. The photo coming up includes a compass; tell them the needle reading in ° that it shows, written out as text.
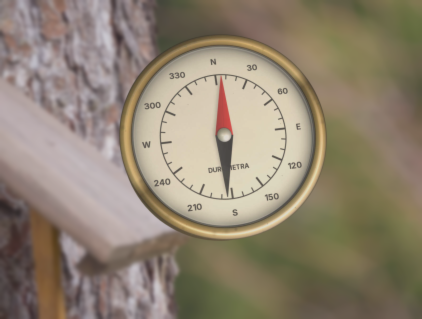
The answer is 5 °
